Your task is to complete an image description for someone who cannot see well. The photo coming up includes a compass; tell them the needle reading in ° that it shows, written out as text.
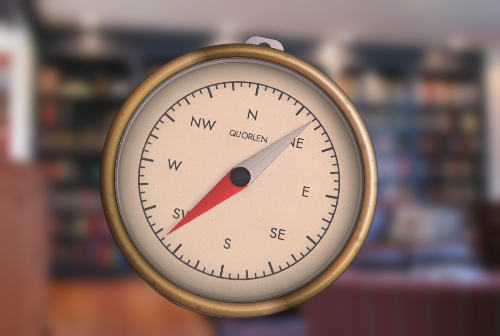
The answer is 220 °
